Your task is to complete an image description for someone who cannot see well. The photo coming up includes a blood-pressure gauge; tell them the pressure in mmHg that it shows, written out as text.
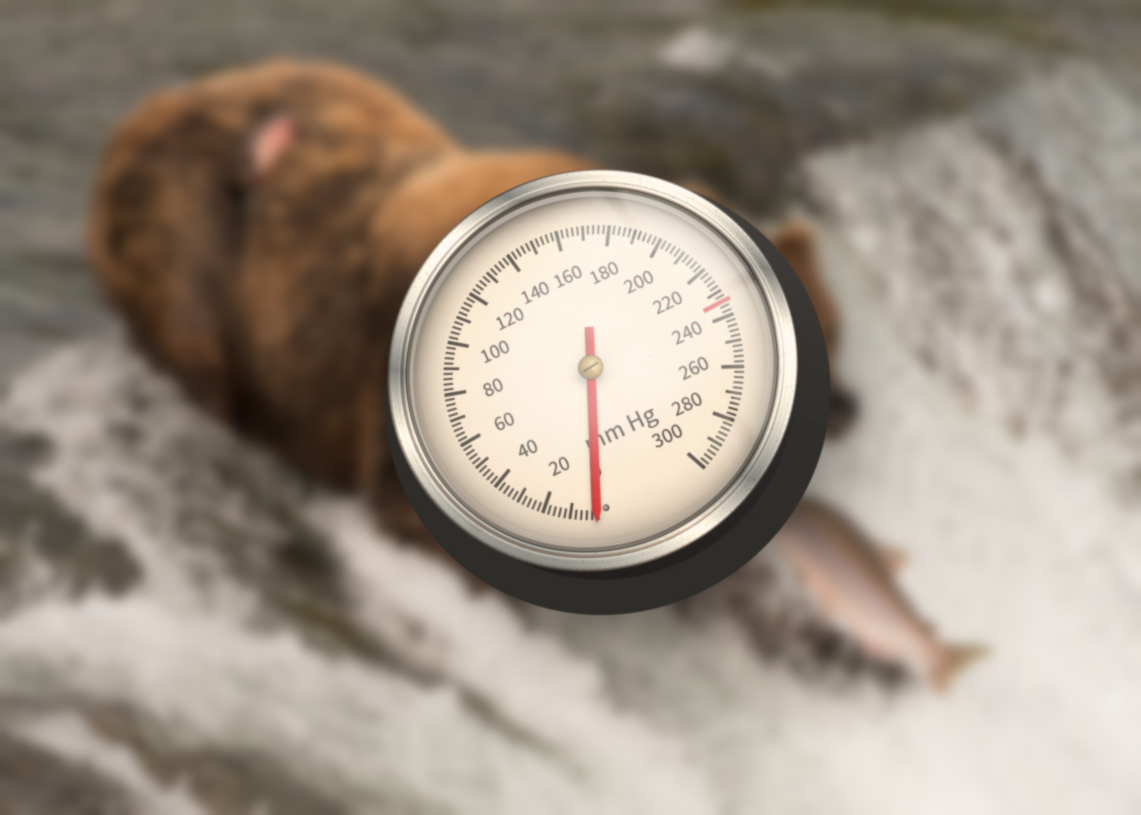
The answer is 0 mmHg
